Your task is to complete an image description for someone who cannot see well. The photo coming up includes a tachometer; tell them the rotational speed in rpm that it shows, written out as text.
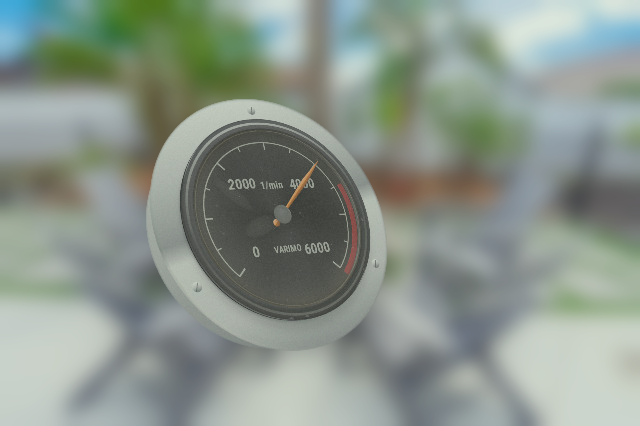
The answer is 4000 rpm
